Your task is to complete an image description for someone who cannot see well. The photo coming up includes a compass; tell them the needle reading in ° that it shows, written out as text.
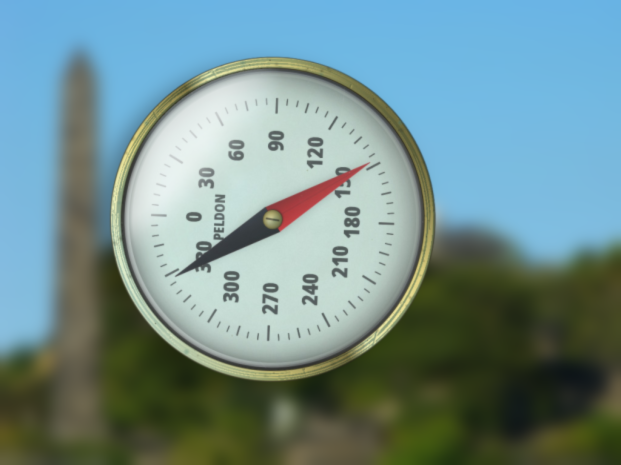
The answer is 147.5 °
